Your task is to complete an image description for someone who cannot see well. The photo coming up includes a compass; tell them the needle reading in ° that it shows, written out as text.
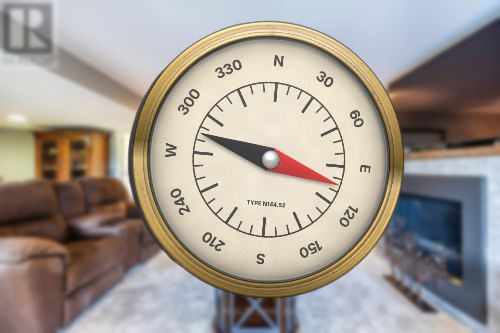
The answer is 105 °
